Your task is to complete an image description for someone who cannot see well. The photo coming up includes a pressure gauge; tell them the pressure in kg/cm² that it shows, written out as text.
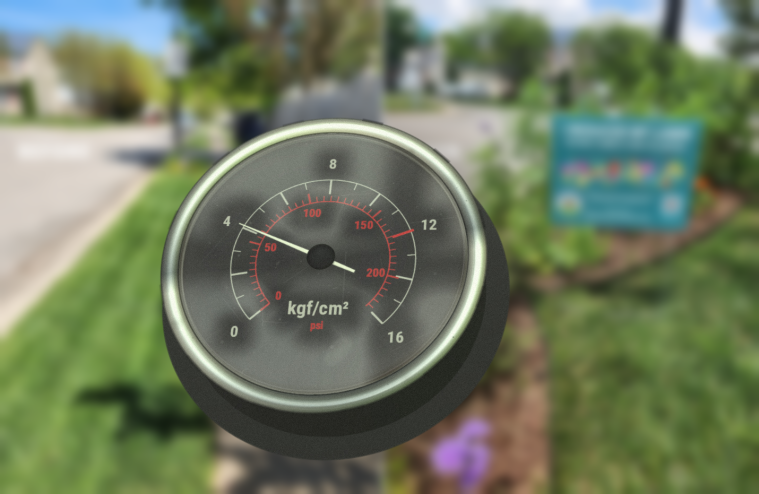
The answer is 4 kg/cm²
